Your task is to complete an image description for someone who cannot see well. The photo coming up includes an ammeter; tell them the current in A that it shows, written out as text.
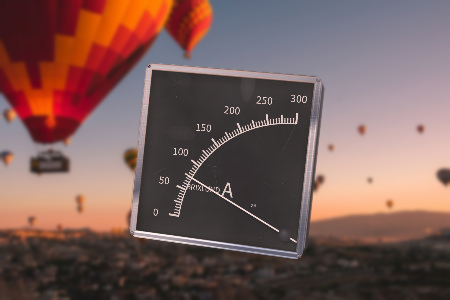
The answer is 75 A
